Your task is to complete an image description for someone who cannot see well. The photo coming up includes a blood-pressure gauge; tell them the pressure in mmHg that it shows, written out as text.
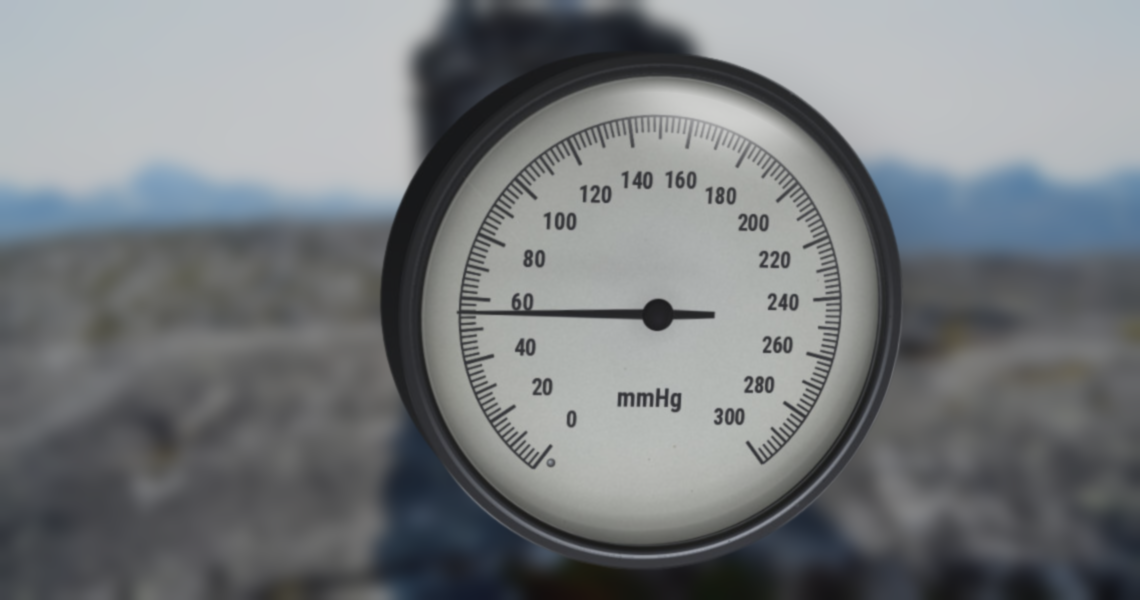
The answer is 56 mmHg
